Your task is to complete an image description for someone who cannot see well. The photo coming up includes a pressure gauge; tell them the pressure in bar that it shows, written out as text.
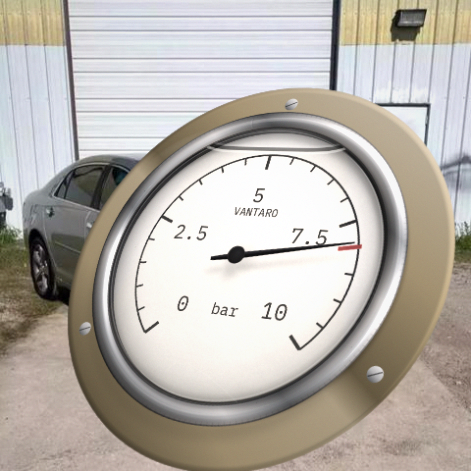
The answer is 8 bar
